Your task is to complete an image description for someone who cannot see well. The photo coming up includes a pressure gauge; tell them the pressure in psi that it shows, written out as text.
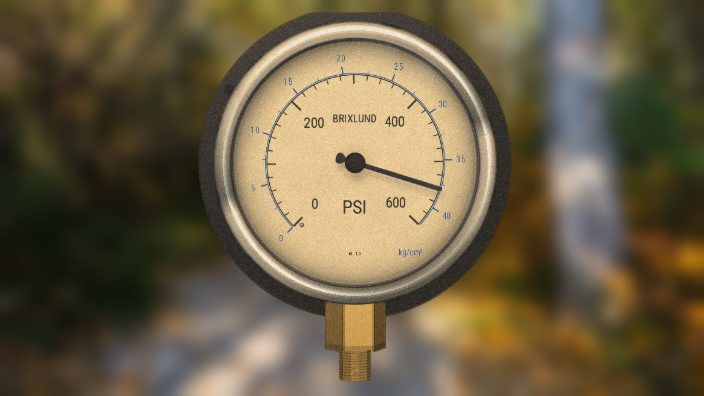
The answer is 540 psi
